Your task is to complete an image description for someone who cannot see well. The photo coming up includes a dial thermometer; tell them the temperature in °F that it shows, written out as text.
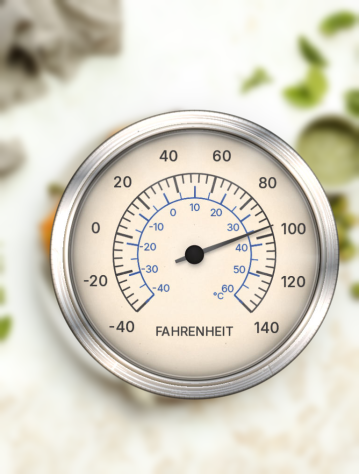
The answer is 96 °F
